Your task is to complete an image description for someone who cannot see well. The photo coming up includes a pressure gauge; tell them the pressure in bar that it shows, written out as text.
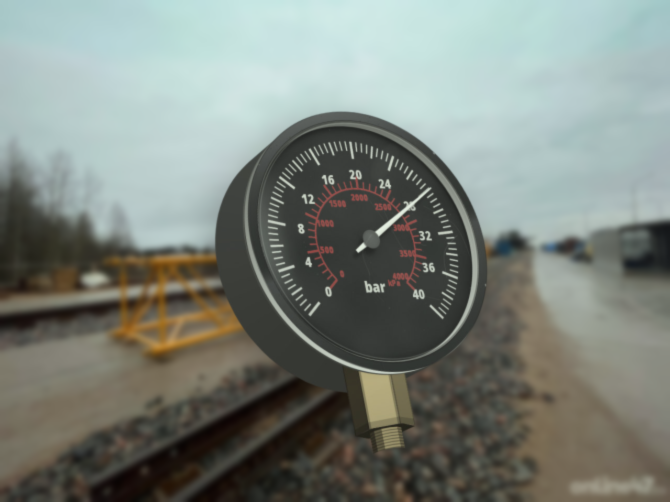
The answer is 28 bar
